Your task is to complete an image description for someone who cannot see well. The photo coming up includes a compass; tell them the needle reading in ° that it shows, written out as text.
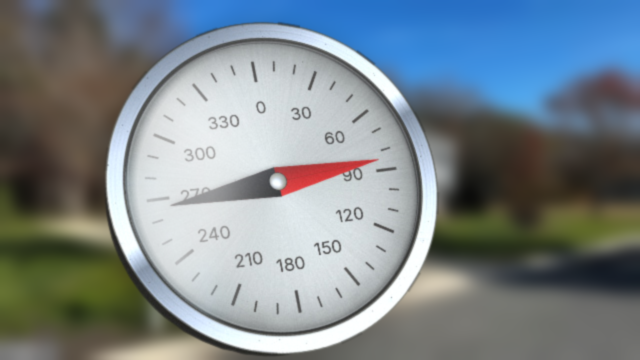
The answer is 85 °
